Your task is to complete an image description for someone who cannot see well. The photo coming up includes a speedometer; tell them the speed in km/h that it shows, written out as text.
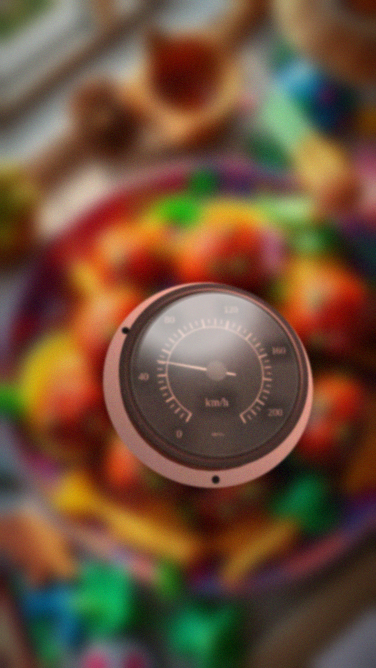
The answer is 50 km/h
